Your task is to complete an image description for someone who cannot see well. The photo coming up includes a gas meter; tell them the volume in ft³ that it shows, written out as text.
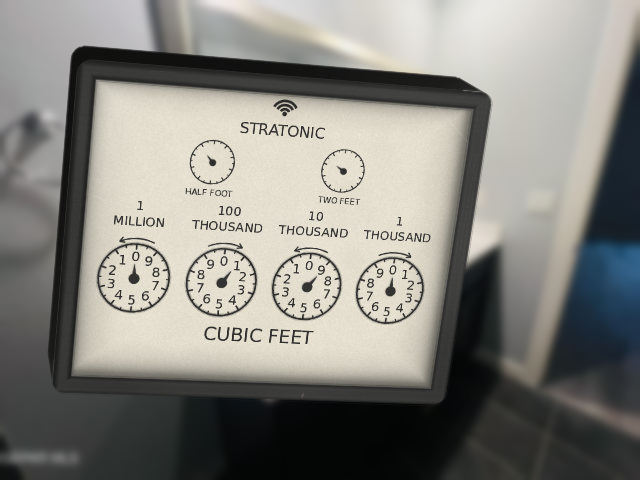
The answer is 9000 ft³
